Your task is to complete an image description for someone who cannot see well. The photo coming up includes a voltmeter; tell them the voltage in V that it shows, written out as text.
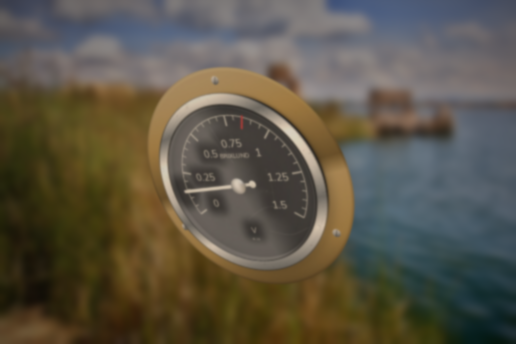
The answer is 0.15 V
